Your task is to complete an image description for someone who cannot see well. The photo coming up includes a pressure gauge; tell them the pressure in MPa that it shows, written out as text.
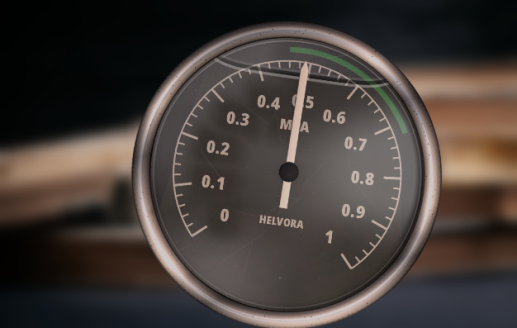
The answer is 0.49 MPa
